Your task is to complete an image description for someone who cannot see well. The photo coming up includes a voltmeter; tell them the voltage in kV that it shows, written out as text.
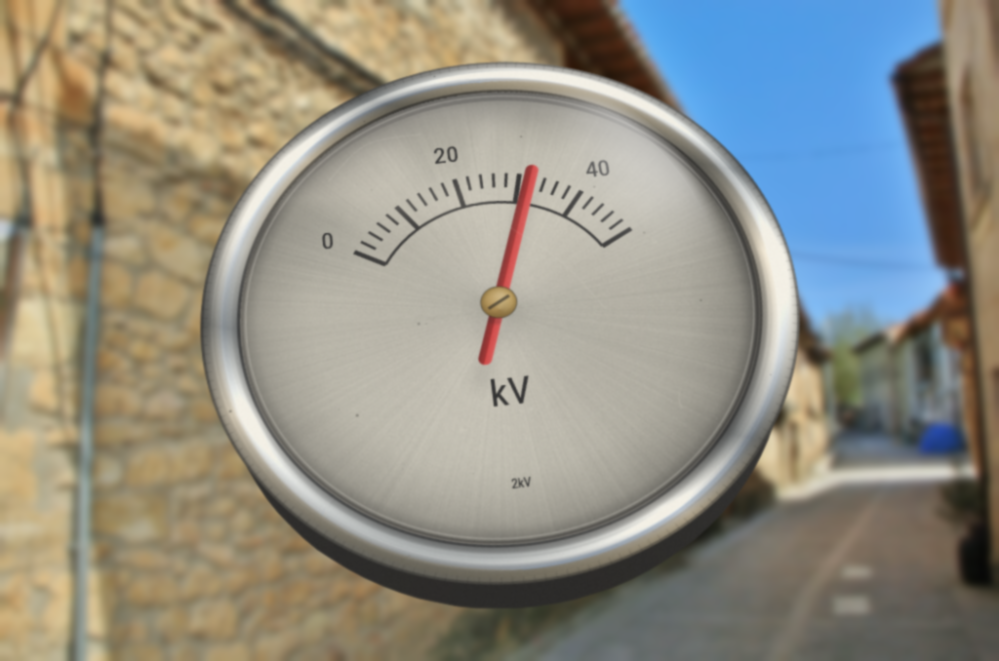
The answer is 32 kV
